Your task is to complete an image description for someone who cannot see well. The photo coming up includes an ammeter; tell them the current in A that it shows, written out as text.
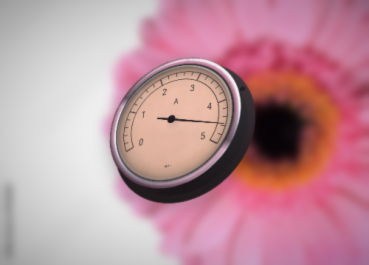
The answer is 4.6 A
